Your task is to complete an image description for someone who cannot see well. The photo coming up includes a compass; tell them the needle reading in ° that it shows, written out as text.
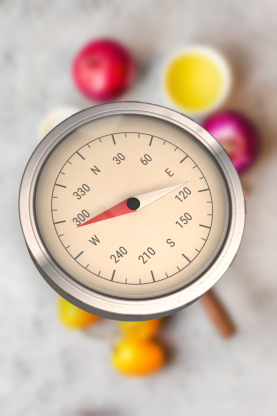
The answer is 290 °
